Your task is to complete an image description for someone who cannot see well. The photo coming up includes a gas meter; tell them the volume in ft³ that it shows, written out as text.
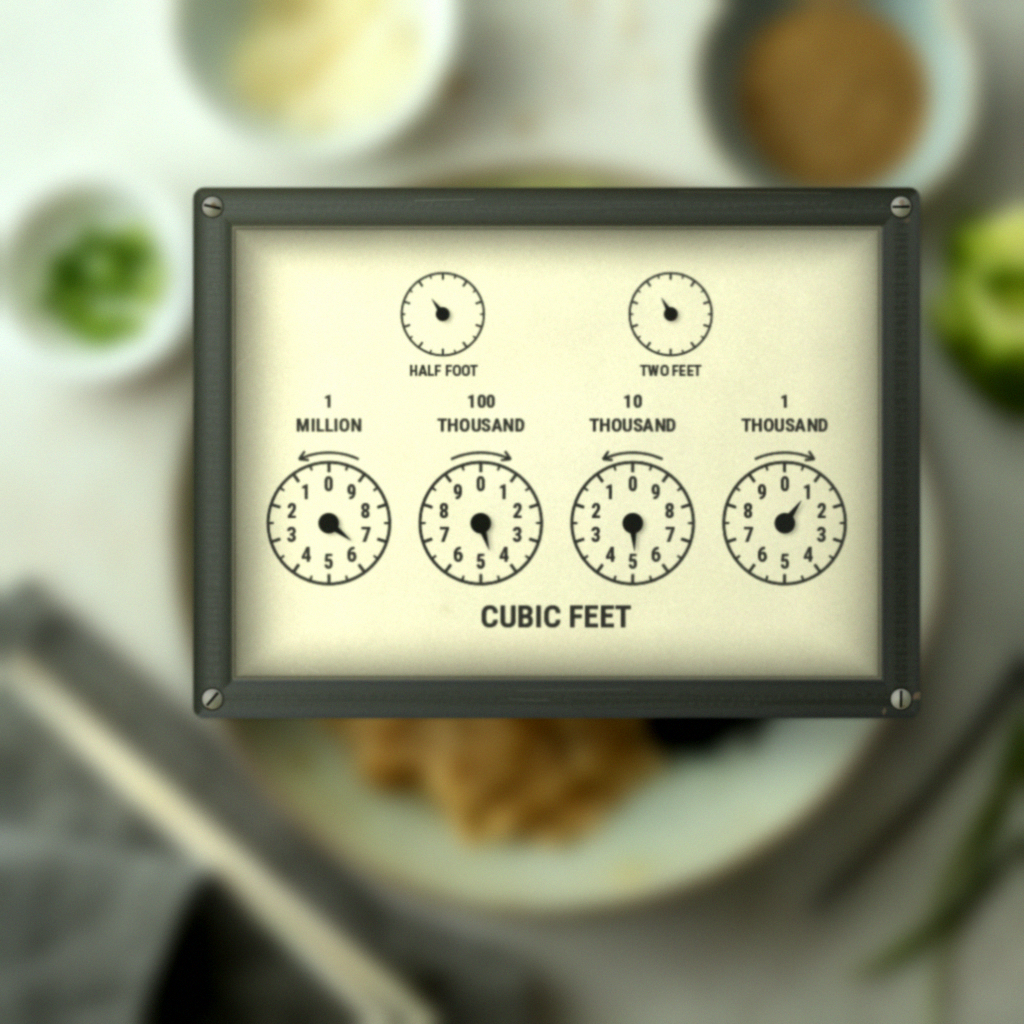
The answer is 645100 ft³
